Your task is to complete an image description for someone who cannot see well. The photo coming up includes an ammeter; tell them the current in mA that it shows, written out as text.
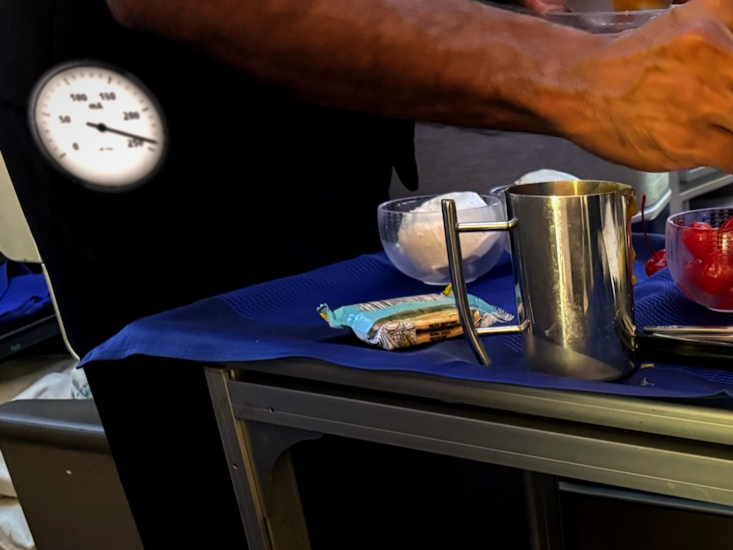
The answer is 240 mA
